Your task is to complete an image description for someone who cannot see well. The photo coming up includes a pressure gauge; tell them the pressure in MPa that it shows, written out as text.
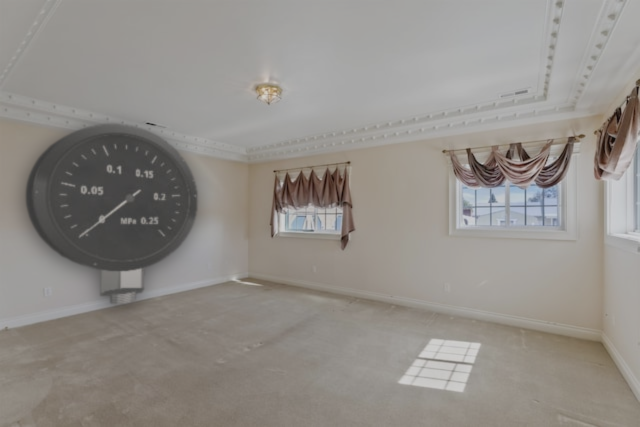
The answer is 0 MPa
